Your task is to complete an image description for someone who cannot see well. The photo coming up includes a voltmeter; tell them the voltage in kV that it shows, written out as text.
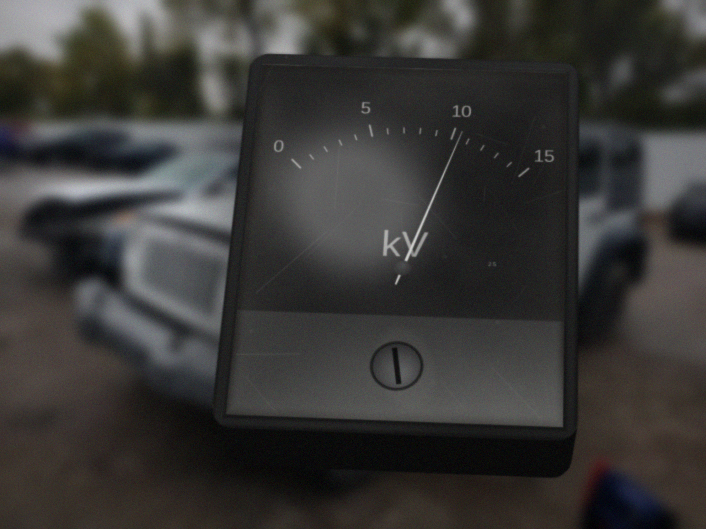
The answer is 10.5 kV
